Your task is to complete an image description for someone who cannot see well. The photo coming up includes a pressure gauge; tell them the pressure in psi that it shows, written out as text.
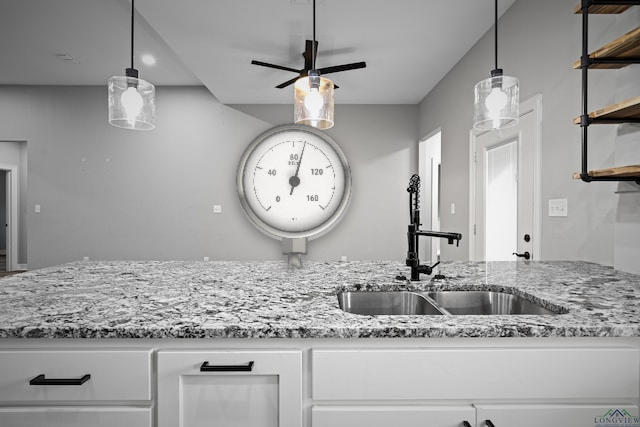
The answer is 90 psi
